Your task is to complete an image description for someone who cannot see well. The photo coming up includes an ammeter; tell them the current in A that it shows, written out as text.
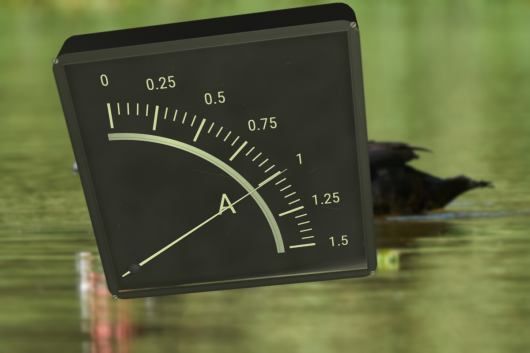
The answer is 1 A
